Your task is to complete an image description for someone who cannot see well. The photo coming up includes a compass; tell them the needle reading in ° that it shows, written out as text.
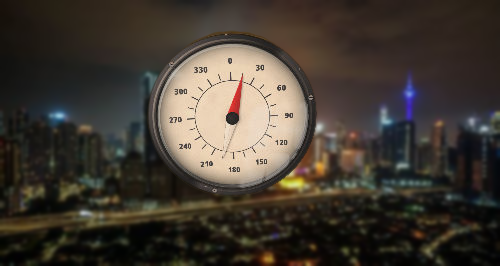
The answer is 15 °
